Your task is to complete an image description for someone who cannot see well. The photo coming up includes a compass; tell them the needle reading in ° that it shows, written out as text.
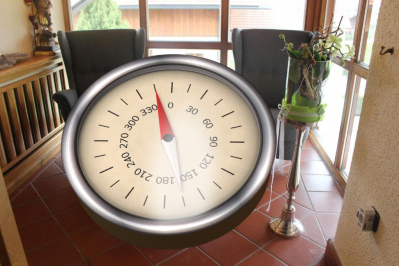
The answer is 345 °
